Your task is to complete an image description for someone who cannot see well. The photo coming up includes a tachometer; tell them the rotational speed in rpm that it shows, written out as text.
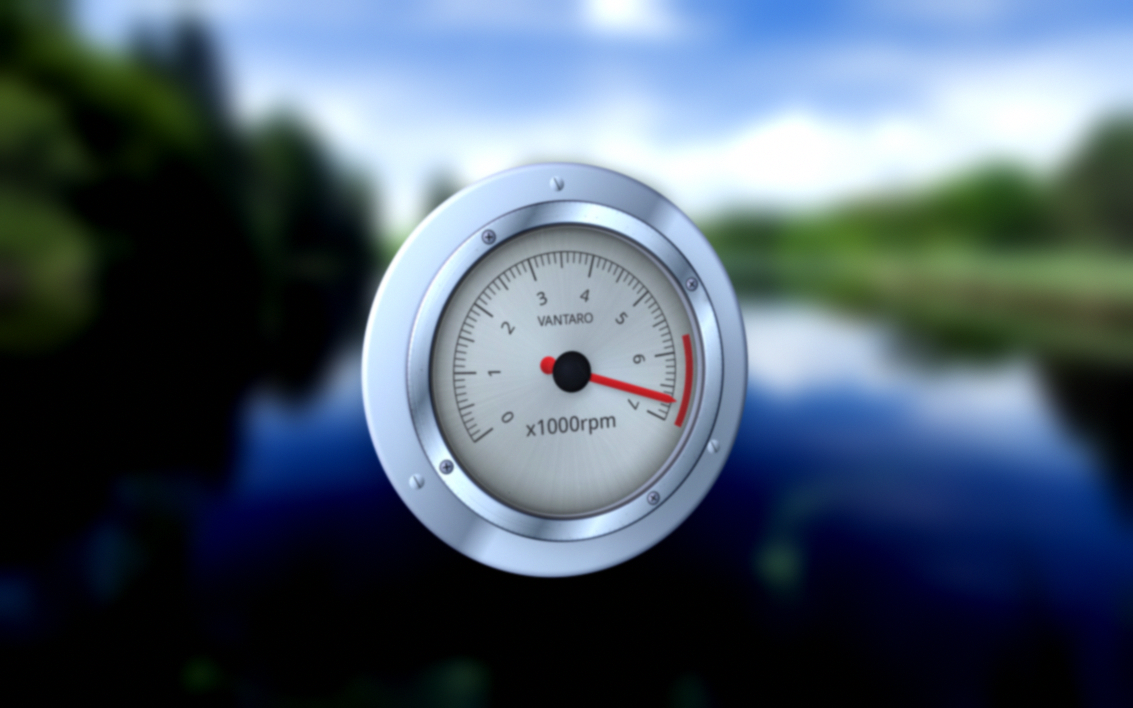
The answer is 6700 rpm
